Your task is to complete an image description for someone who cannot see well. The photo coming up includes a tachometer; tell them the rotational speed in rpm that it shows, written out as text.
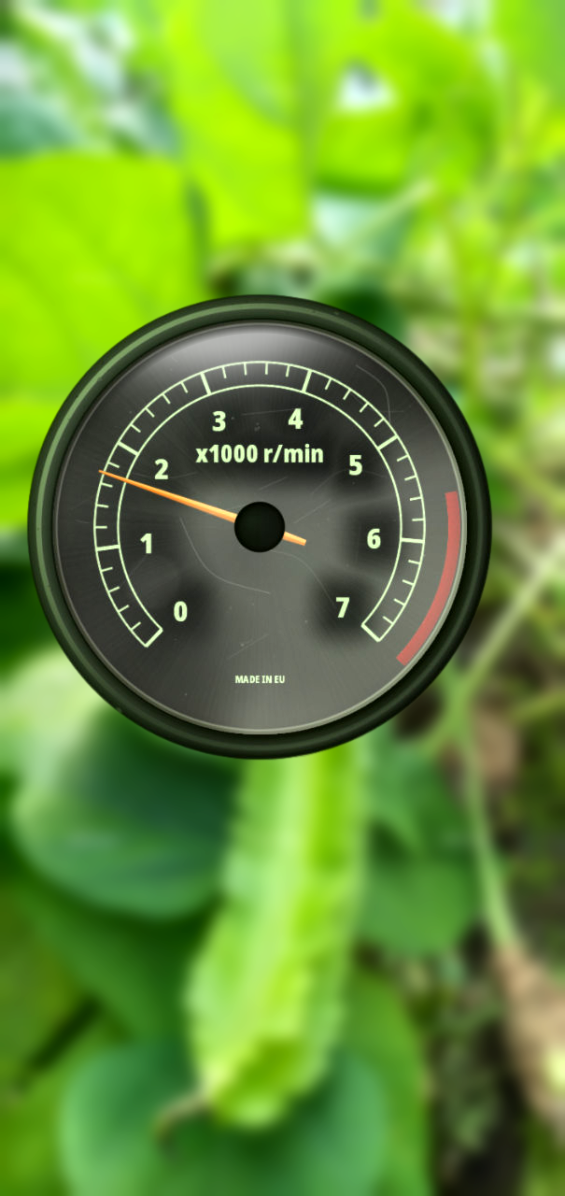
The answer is 1700 rpm
